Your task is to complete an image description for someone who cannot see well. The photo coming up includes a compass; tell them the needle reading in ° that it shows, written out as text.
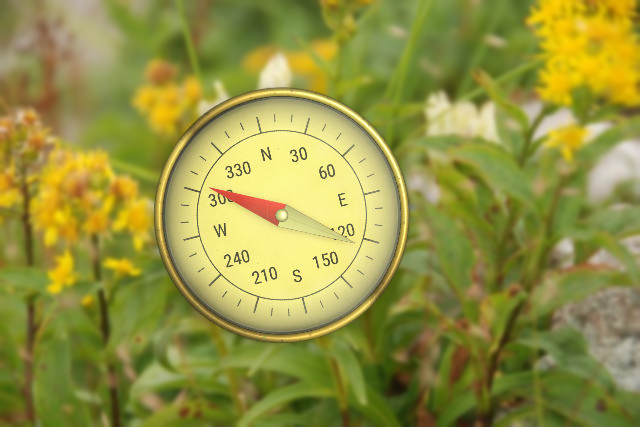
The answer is 305 °
